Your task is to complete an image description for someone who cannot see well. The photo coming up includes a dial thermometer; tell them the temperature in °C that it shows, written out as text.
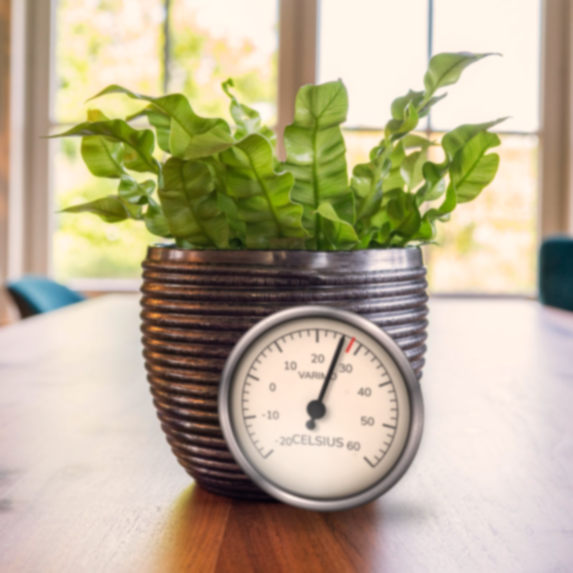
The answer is 26 °C
